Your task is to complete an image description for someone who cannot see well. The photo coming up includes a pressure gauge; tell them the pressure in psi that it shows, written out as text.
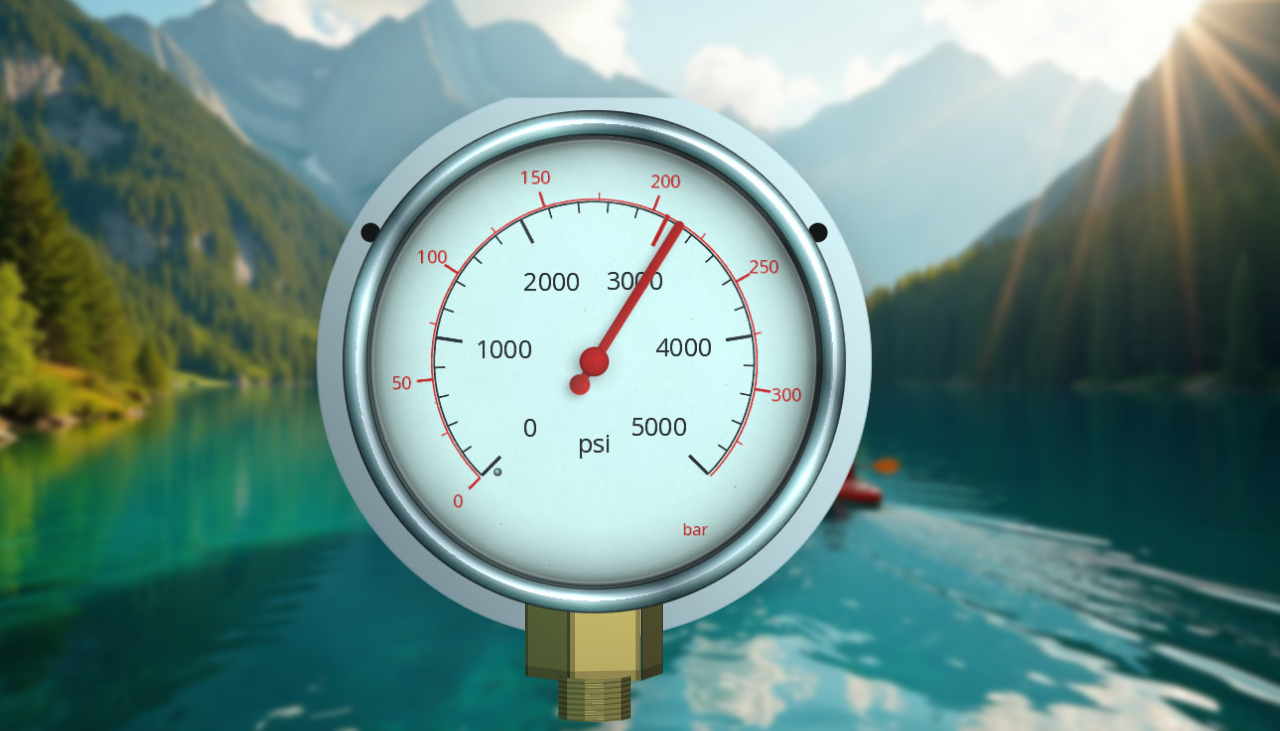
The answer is 3100 psi
